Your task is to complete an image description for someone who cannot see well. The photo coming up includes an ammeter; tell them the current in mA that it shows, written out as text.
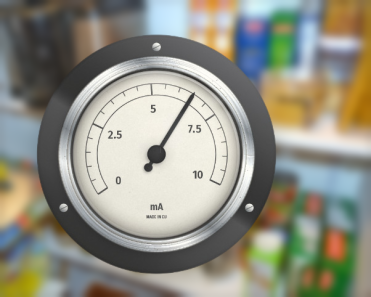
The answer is 6.5 mA
